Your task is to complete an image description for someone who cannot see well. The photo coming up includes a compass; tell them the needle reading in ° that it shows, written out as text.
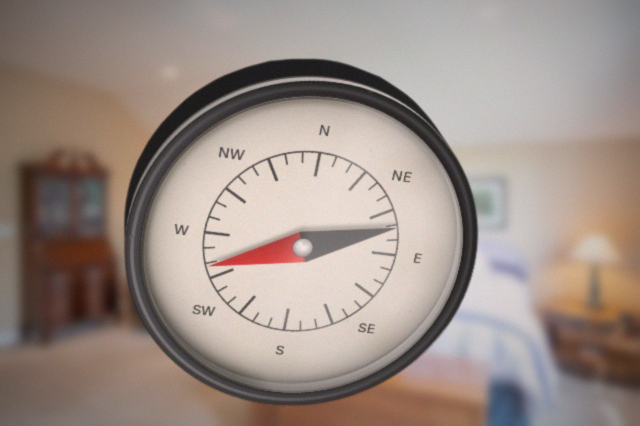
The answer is 250 °
